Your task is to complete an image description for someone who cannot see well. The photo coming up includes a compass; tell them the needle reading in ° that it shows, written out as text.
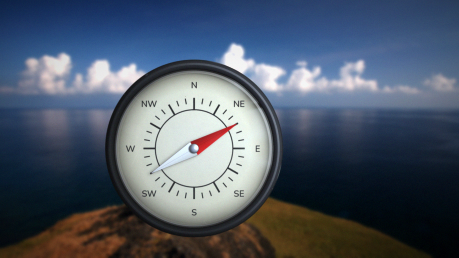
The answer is 60 °
